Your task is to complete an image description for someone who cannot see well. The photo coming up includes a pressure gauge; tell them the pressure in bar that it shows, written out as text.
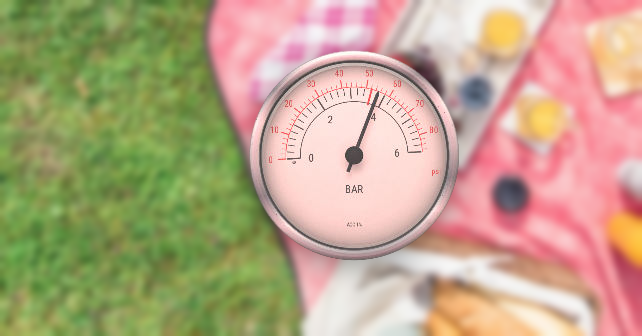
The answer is 3.8 bar
